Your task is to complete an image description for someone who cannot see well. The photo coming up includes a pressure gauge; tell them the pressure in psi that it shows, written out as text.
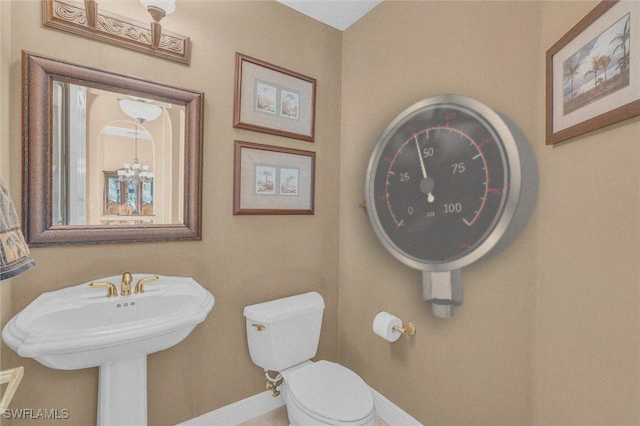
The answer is 45 psi
